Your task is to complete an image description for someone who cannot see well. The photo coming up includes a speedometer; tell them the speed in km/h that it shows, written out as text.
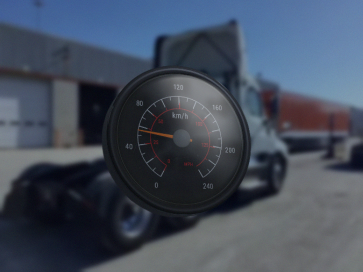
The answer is 55 km/h
